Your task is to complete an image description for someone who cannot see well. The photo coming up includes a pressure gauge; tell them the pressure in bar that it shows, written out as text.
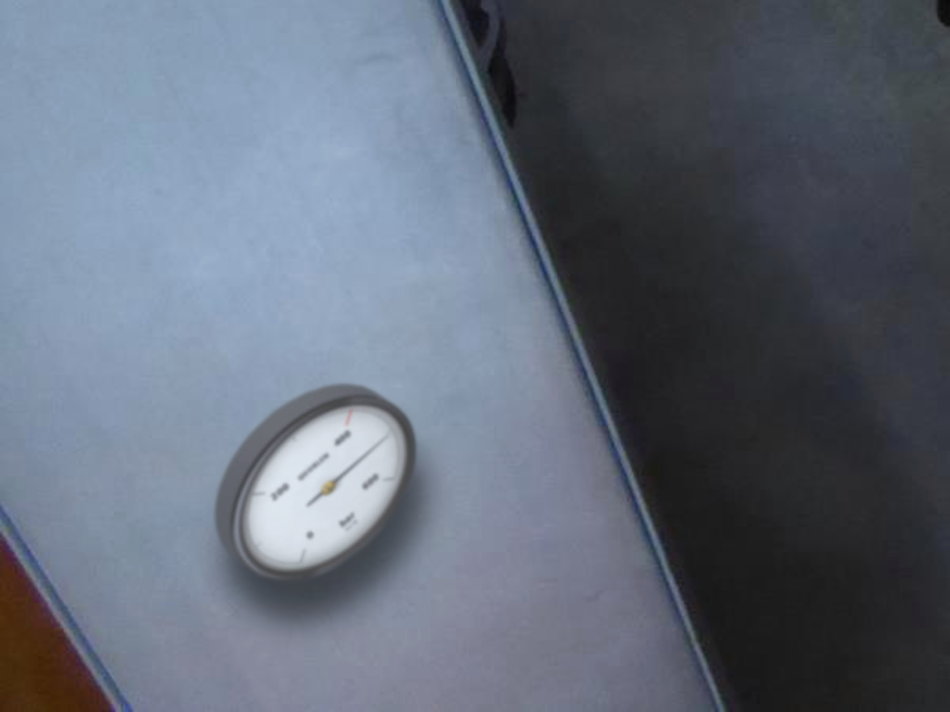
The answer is 500 bar
